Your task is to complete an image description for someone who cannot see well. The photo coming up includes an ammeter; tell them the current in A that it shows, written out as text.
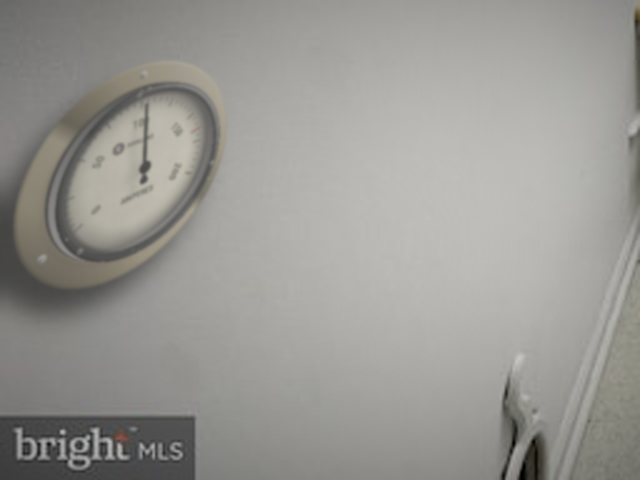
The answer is 100 A
